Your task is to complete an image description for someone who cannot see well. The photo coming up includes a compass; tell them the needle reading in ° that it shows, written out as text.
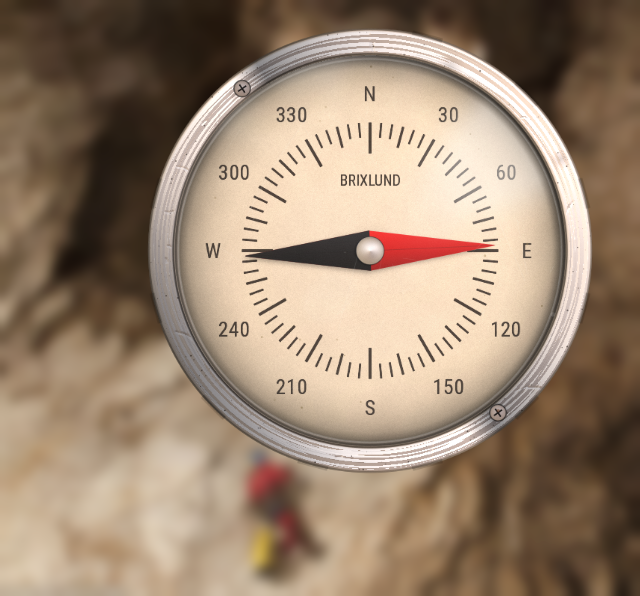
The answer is 87.5 °
